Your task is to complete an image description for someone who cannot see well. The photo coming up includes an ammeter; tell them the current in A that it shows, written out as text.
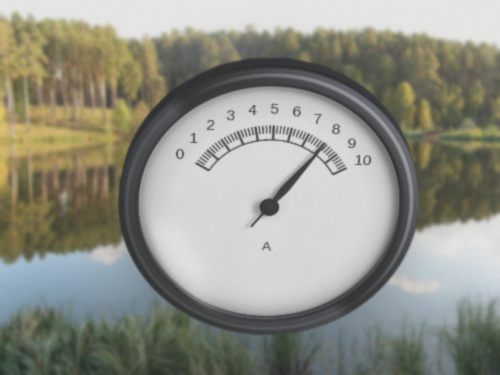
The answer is 8 A
